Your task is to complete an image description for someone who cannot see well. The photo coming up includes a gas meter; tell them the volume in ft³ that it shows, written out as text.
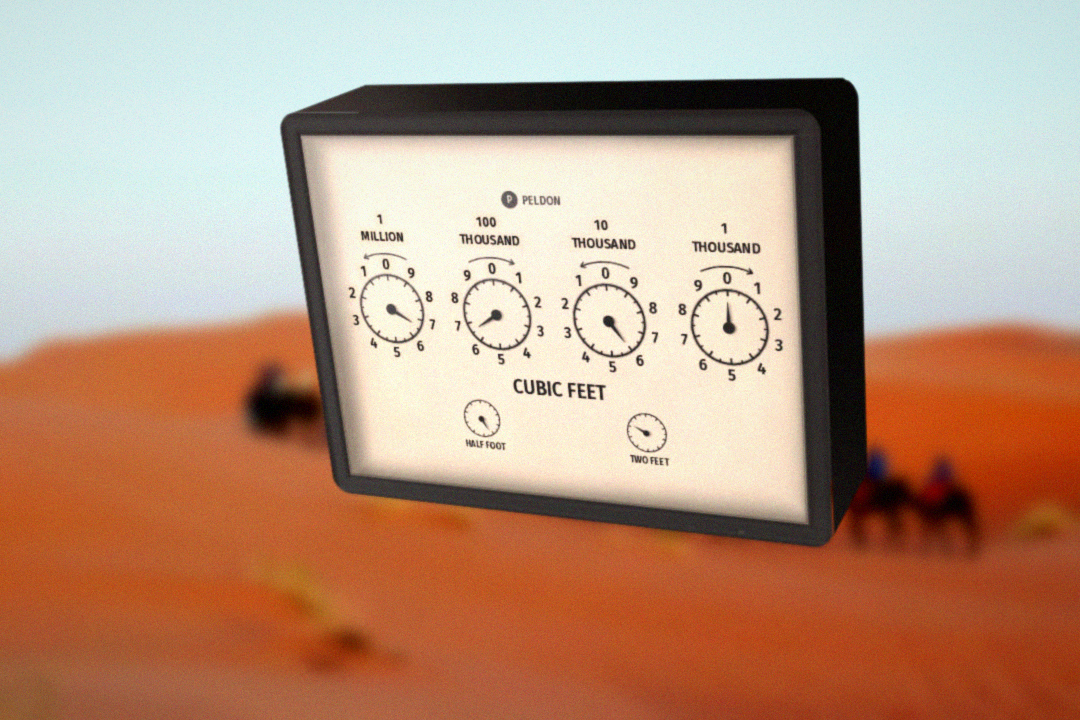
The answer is 666000 ft³
